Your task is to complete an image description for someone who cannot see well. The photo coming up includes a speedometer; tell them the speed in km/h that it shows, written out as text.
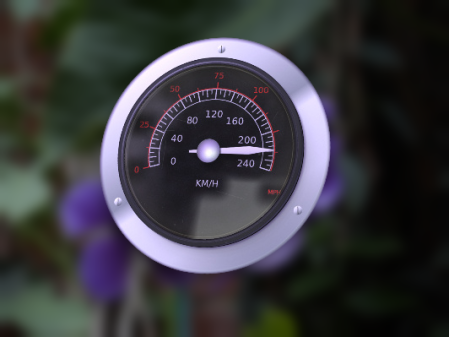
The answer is 220 km/h
